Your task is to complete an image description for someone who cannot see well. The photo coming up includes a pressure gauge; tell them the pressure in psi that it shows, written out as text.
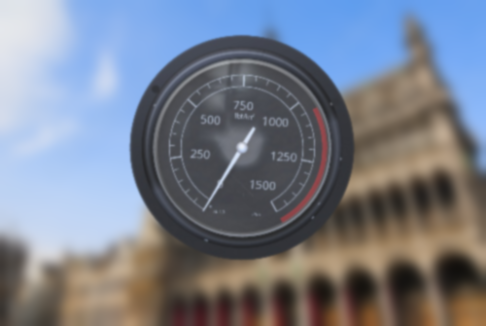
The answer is 0 psi
